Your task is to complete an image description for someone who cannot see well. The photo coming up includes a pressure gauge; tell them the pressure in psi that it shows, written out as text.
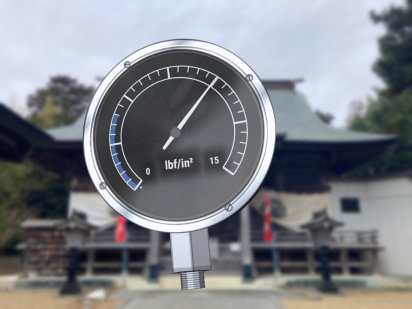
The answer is 10 psi
